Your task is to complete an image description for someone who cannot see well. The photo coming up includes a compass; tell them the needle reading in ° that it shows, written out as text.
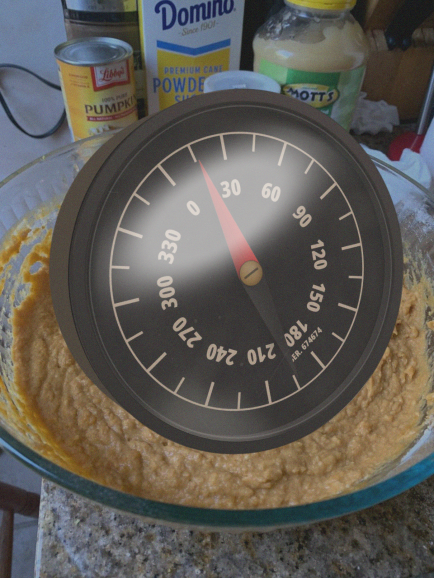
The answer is 15 °
